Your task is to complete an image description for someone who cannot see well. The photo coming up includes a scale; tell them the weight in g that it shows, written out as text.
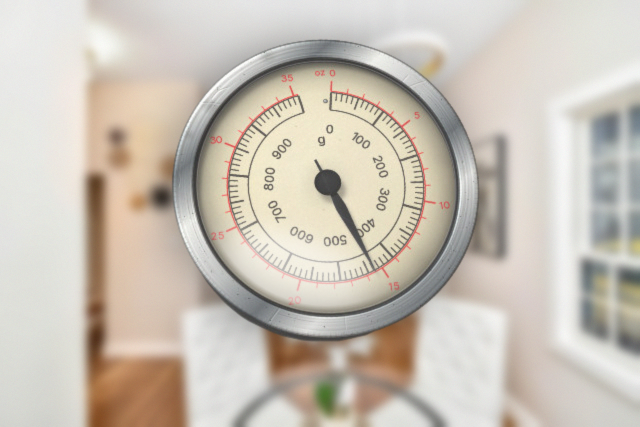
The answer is 440 g
